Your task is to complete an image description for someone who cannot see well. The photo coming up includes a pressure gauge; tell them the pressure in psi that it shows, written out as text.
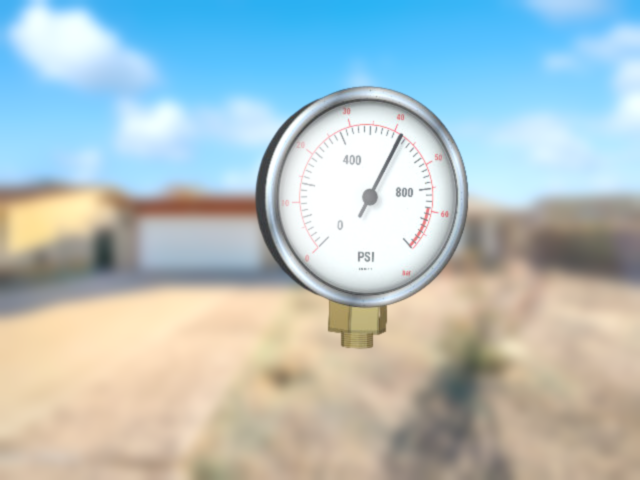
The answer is 600 psi
